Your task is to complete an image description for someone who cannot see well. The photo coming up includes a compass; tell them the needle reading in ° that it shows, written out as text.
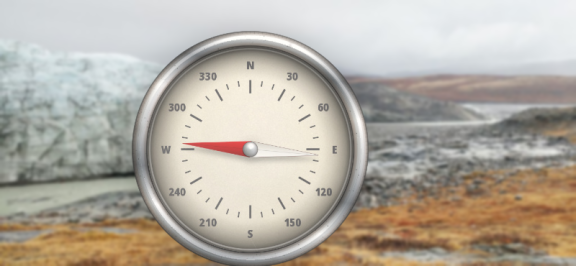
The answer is 275 °
